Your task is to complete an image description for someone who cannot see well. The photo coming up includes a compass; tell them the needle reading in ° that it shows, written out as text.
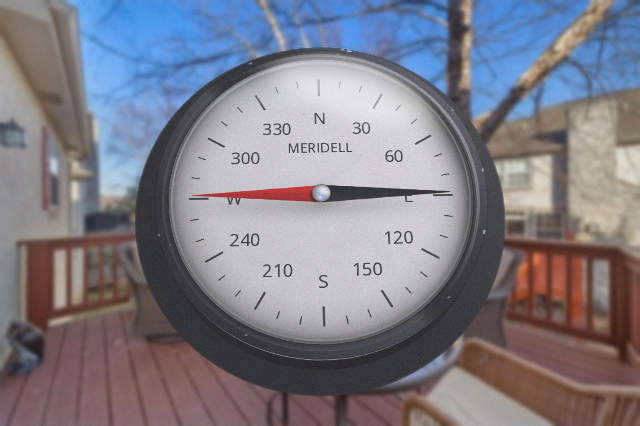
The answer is 270 °
